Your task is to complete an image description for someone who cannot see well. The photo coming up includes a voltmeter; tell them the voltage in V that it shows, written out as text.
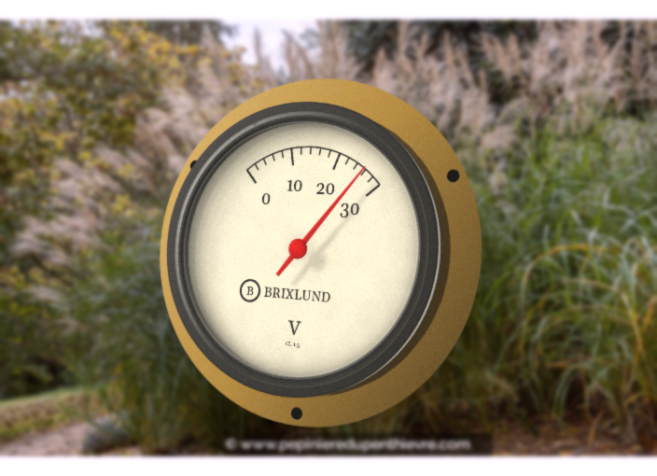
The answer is 26 V
